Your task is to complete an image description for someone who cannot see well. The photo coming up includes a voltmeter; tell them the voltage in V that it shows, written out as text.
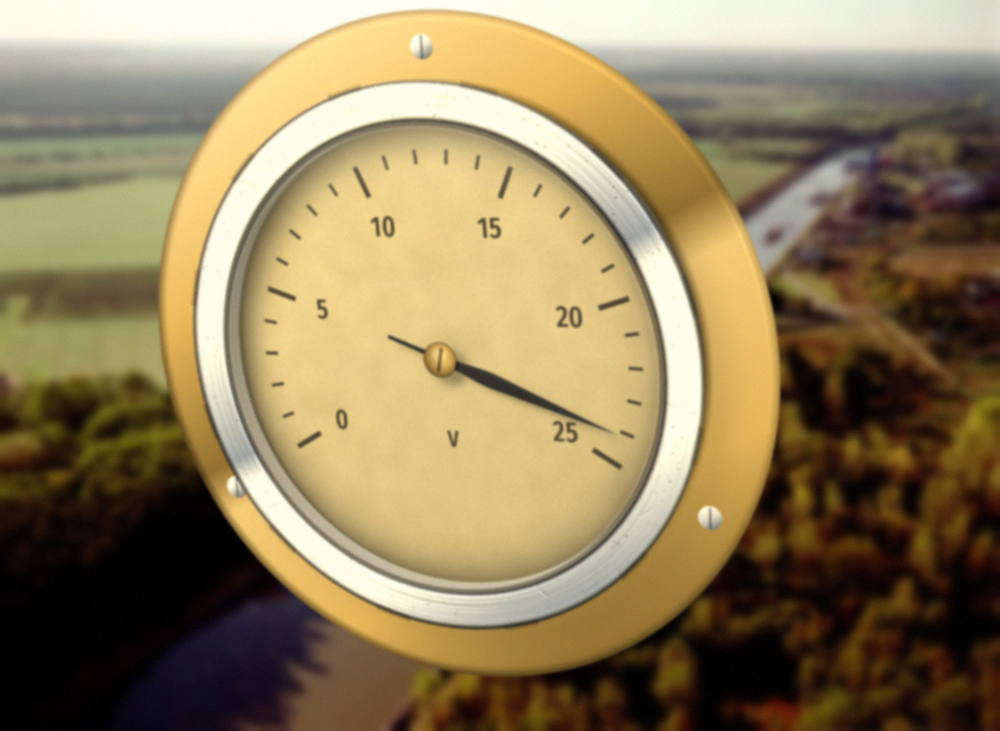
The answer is 24 V
